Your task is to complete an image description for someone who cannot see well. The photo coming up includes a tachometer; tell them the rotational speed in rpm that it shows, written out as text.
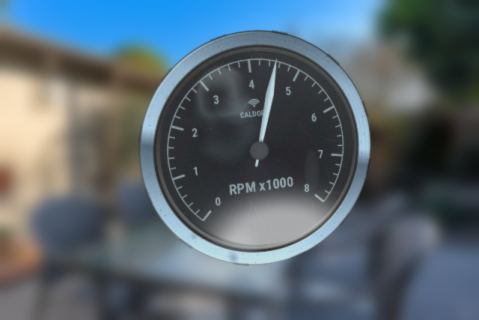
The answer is 4500 rpm
